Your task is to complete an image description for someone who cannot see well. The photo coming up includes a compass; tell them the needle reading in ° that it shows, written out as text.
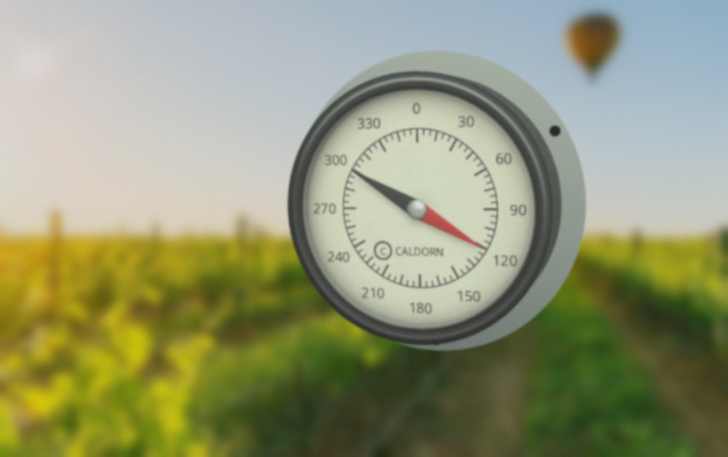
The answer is 120 °
